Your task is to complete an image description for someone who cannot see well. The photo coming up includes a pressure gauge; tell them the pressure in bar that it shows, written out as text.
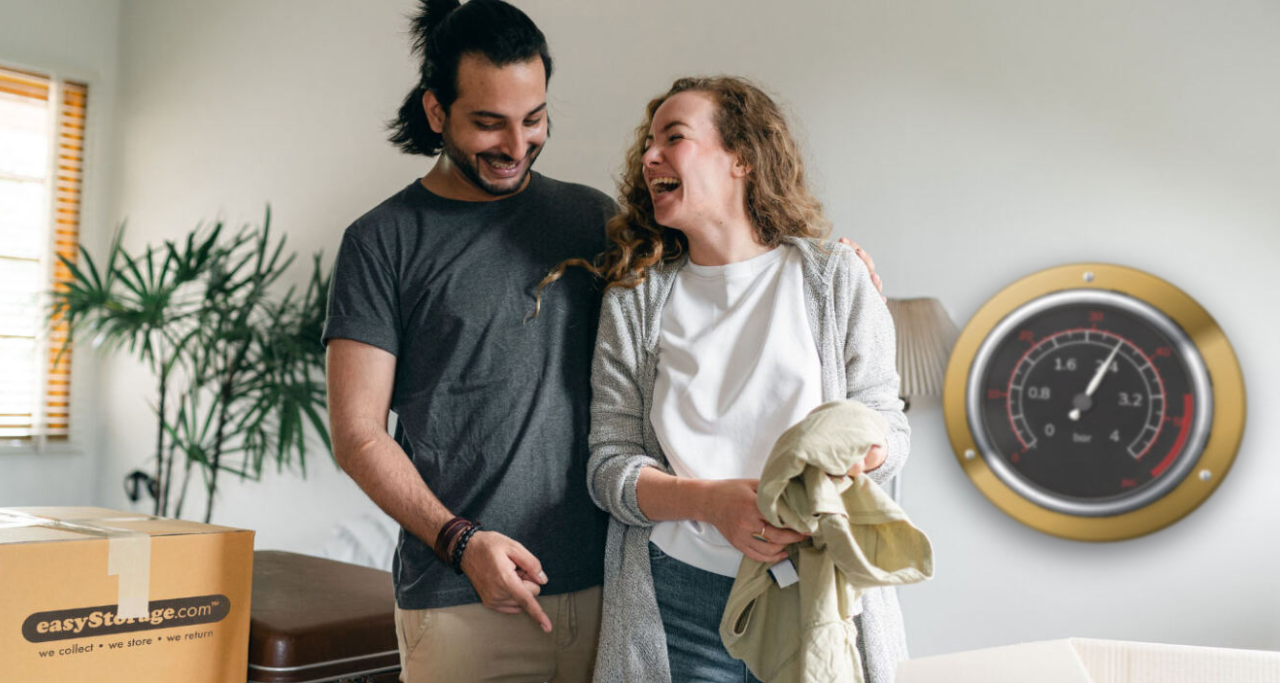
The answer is 2.4 bar
